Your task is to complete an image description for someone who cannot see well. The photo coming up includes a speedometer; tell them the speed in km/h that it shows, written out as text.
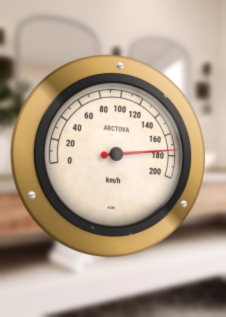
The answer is 175 km/h
